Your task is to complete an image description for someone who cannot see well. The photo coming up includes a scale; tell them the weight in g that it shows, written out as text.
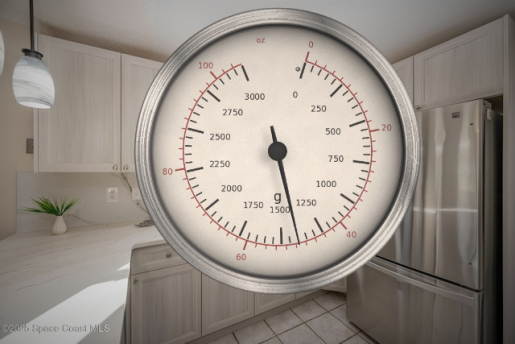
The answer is 1400 g
